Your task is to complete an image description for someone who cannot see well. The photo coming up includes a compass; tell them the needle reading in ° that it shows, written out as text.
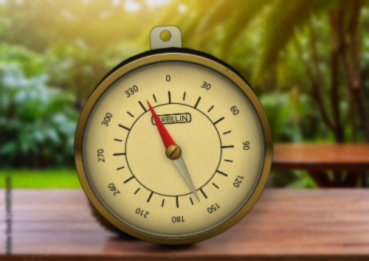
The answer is 337.5 °
